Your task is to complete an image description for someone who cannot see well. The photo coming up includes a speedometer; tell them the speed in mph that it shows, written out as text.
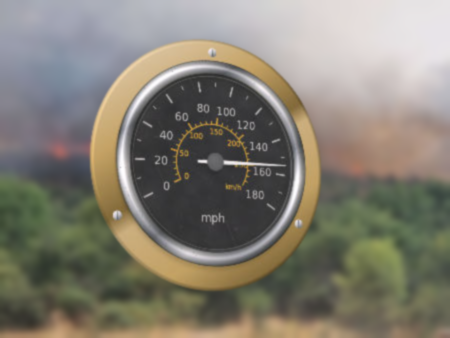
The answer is 155 mph
